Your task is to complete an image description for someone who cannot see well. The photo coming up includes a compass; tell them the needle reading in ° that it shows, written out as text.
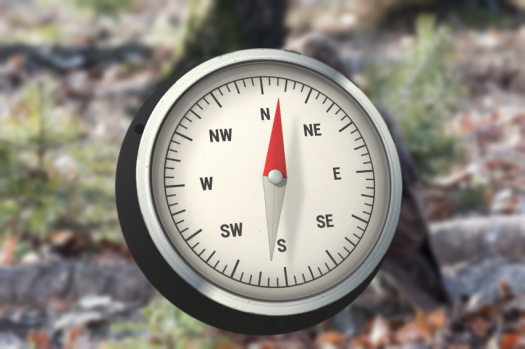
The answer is 10 °
